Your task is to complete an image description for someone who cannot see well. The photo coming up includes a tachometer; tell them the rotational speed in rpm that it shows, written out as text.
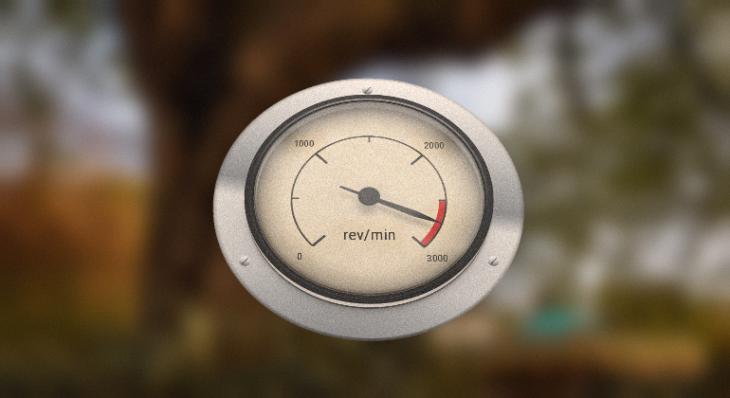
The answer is 2750 rpm
